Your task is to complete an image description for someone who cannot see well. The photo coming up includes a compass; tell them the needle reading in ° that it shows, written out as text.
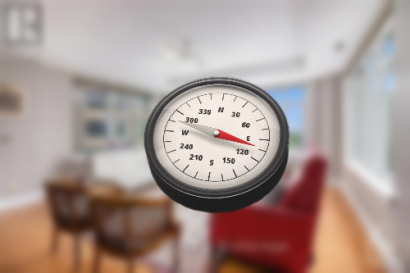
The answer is 105 °
